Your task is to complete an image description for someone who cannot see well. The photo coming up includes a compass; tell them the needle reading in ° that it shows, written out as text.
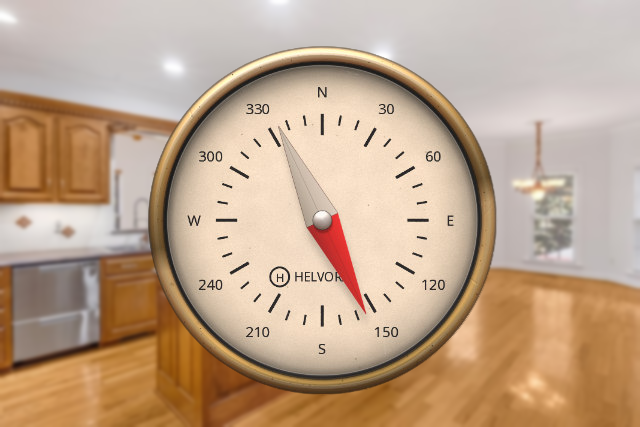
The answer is 155 °
